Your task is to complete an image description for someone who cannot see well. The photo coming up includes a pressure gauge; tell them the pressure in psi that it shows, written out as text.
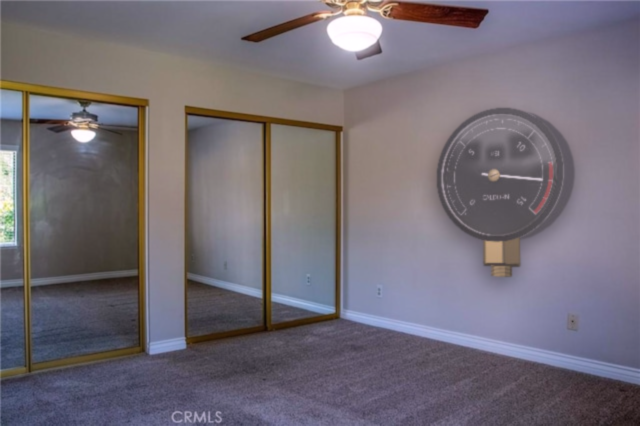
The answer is 13 psi
